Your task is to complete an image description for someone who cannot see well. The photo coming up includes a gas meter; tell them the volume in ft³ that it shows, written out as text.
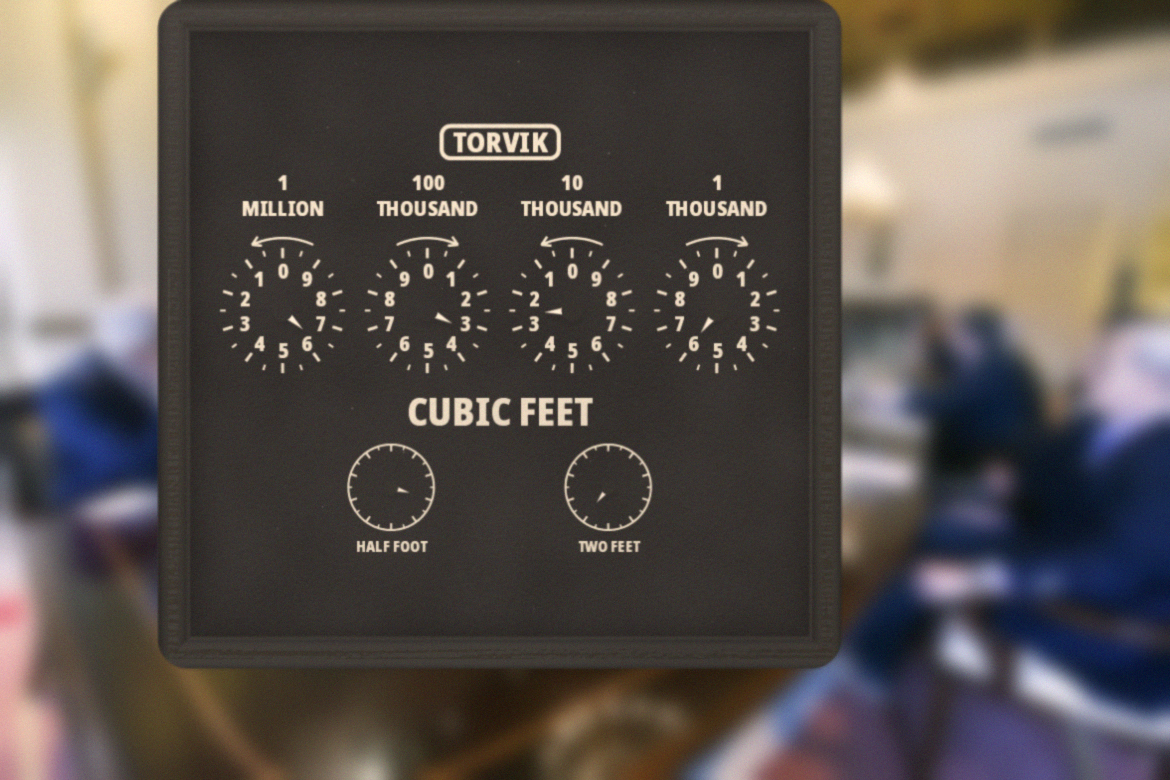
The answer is 632600 ft³
